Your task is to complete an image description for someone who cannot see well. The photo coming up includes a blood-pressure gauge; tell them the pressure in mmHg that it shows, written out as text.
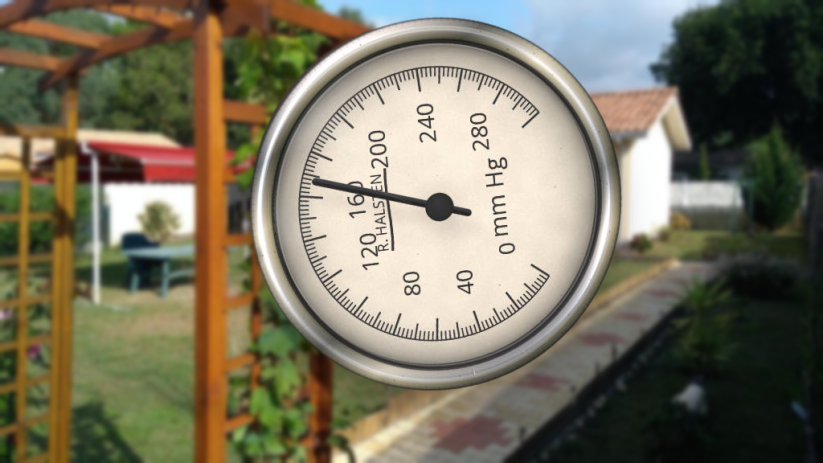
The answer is 168 mmHg
